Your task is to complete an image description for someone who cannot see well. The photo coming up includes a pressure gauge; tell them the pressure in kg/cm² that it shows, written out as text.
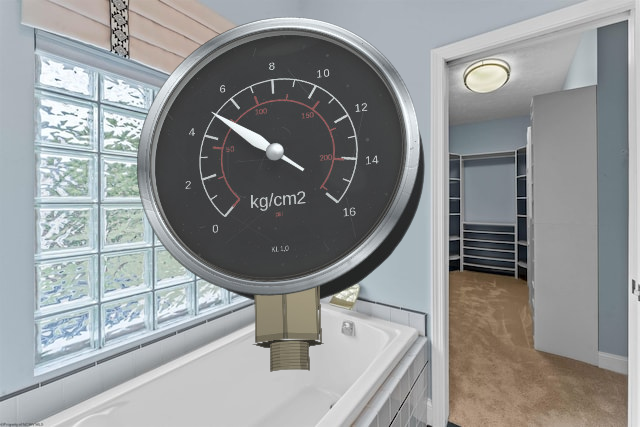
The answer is 5 kg/cm²
